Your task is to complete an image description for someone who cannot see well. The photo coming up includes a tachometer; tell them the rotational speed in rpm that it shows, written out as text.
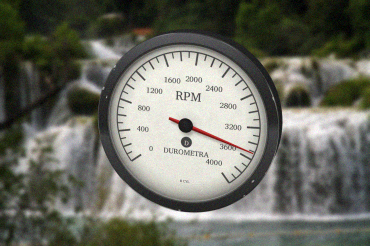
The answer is 3500 rpm
